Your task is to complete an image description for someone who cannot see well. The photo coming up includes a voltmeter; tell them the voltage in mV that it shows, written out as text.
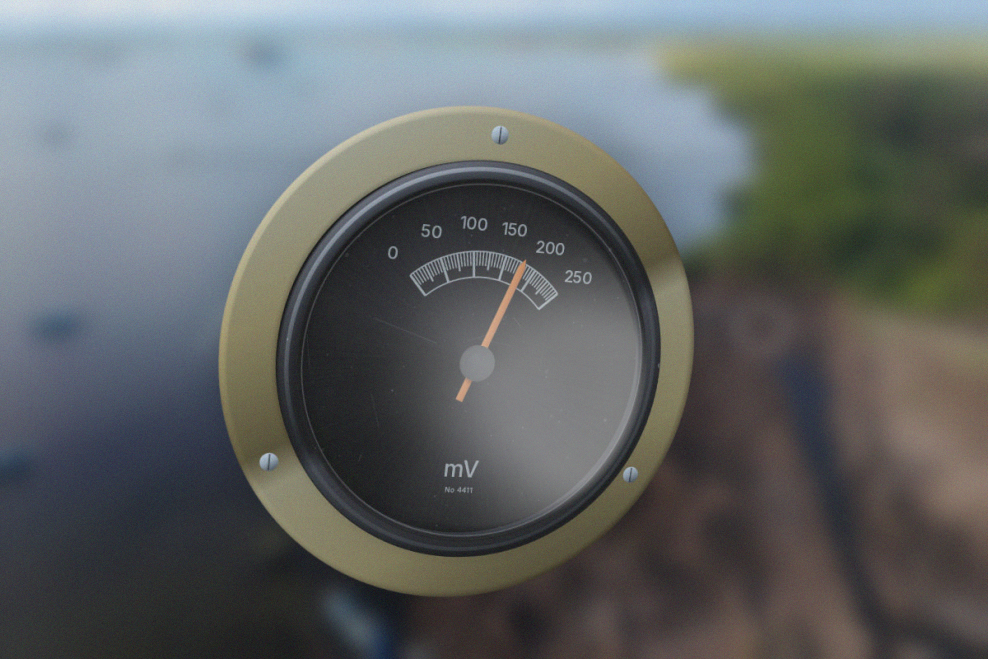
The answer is 175 mV
